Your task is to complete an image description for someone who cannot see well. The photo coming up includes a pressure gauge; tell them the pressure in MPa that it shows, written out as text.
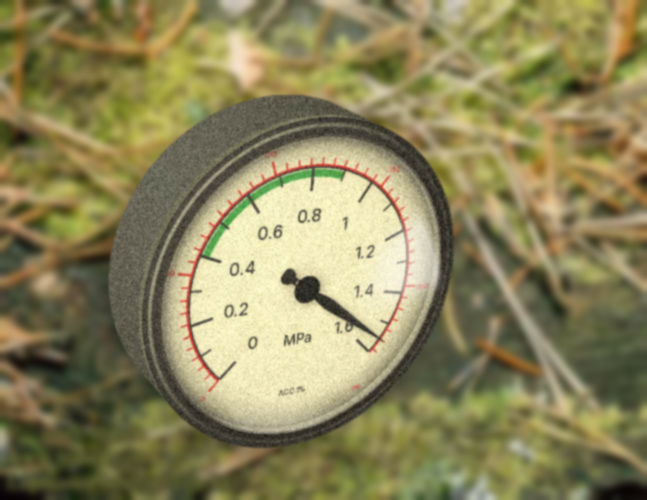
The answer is 1.55 MPa
